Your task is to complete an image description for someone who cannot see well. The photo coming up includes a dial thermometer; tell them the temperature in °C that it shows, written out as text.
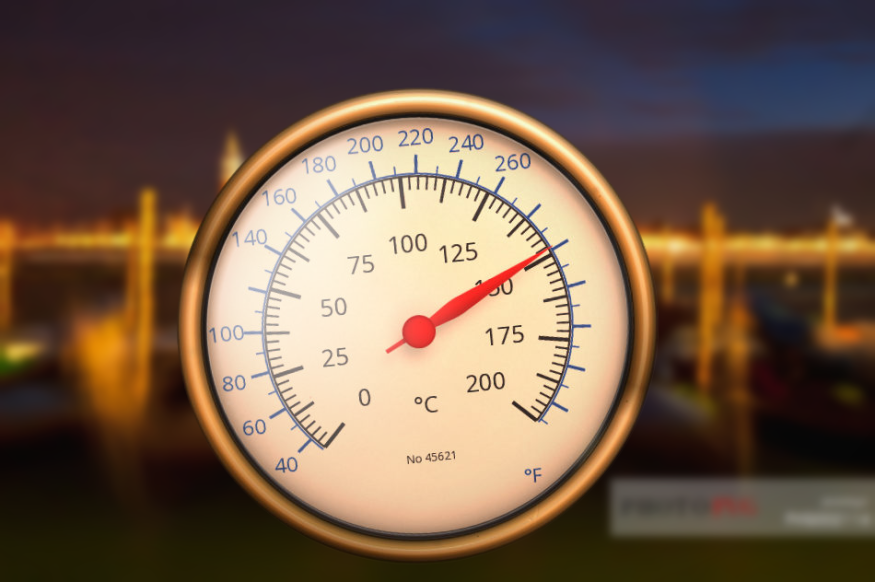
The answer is 147.5 °C
